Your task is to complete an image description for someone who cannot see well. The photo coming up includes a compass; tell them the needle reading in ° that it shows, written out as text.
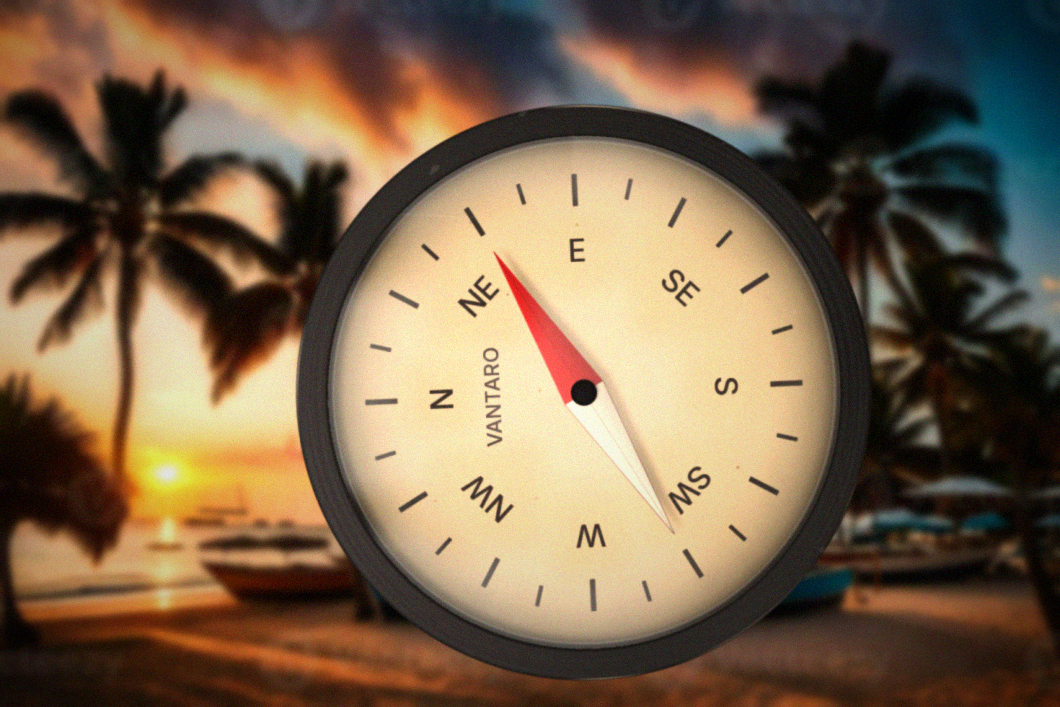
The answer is 60 °
